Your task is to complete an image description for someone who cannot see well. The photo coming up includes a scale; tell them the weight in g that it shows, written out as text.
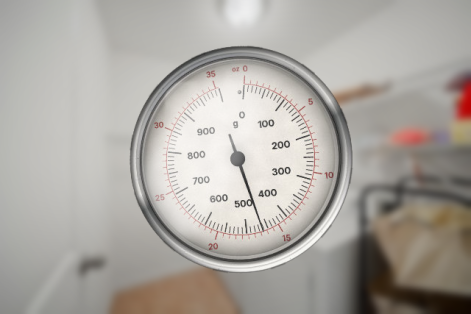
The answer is 460 g
